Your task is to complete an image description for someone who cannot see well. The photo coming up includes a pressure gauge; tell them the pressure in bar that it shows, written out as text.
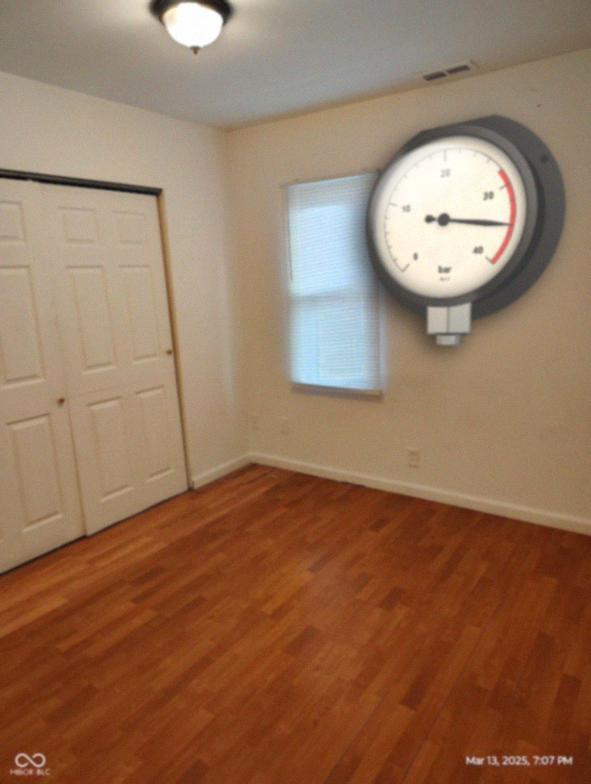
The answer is 35 bar
